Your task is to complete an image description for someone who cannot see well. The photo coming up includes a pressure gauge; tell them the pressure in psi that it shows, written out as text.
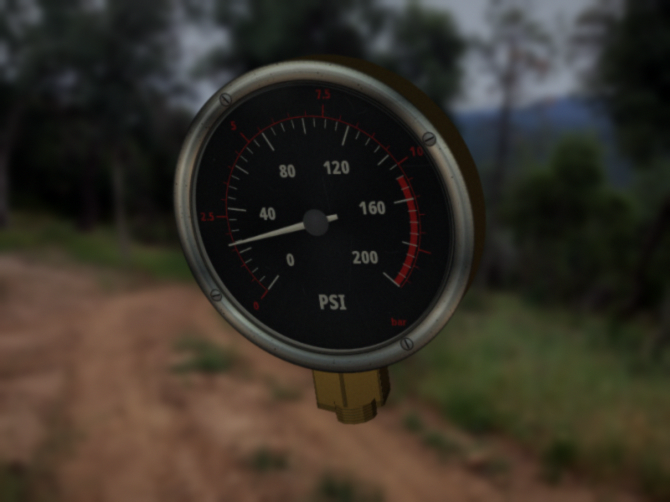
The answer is 25 psi
